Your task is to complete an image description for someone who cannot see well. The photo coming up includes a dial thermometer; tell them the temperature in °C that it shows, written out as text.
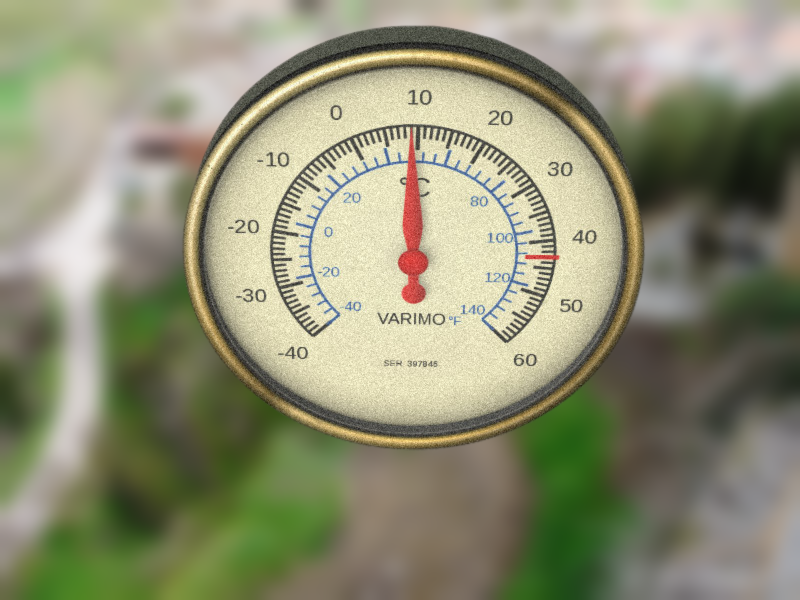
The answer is 9 °C
